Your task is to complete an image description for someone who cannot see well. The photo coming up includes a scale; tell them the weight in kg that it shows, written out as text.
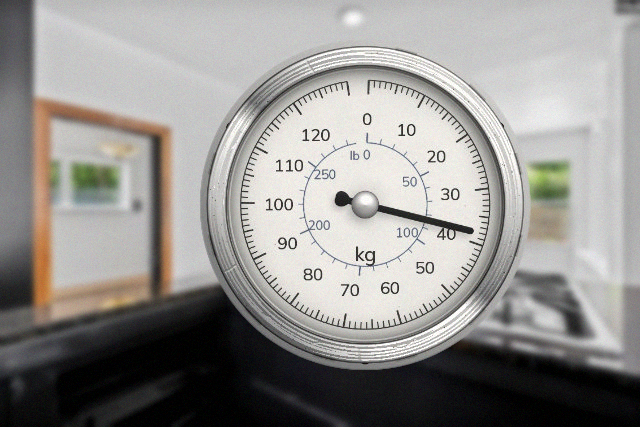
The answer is 38 kg
